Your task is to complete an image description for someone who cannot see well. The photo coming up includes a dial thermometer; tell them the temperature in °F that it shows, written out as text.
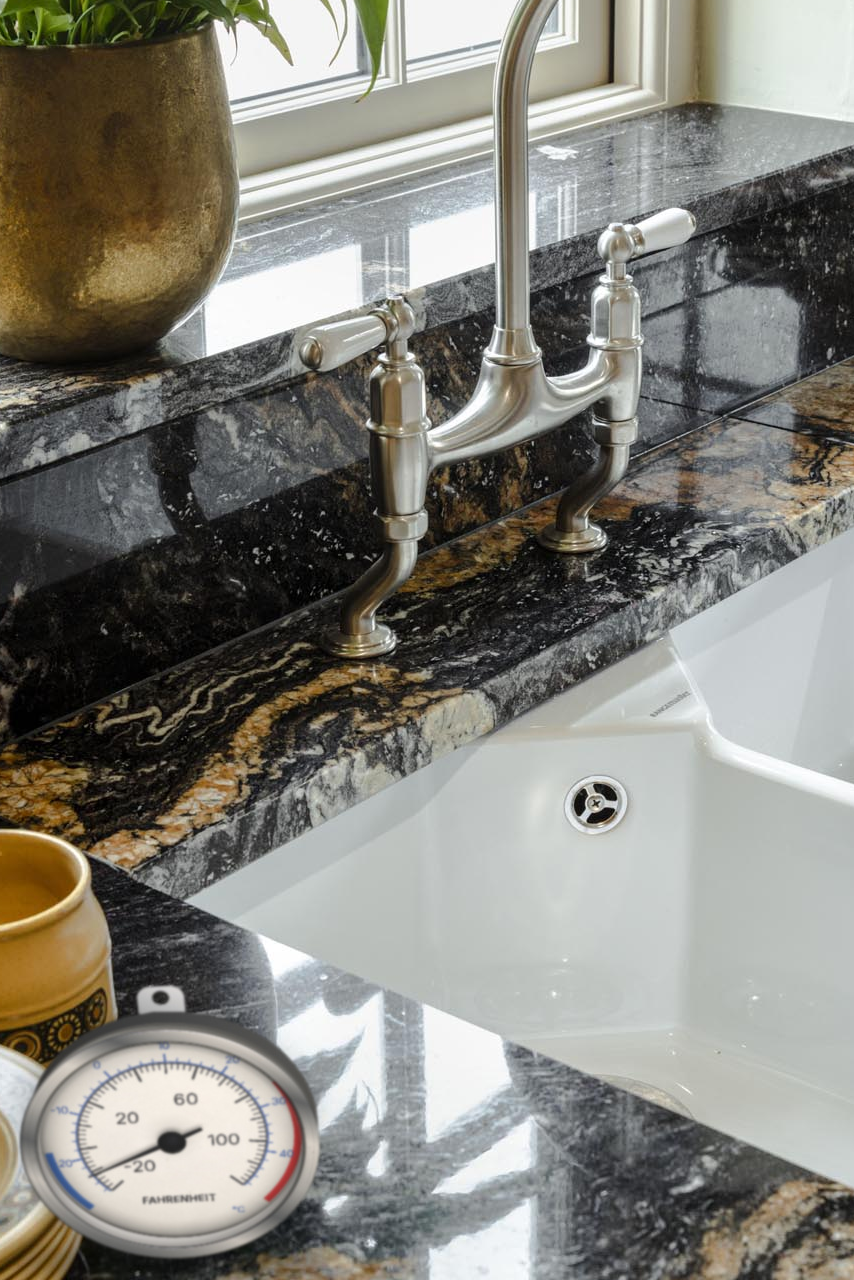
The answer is -10 °F
